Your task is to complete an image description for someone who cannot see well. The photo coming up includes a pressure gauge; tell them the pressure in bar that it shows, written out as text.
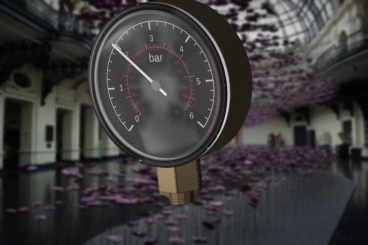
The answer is 2 bar
